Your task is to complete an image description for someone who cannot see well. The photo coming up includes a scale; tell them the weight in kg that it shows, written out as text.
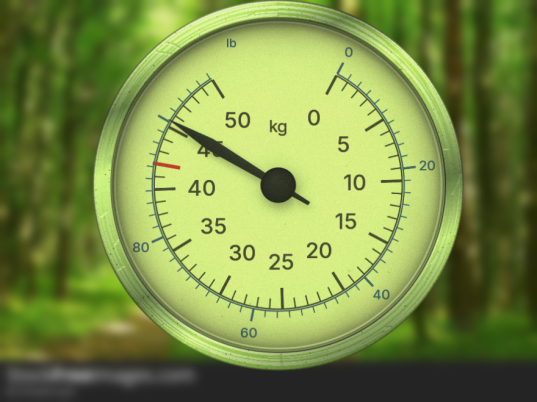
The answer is 45.5 kg
